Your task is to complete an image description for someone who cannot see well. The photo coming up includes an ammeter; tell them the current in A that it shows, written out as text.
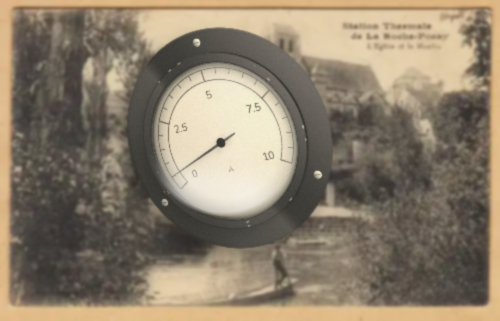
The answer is 0.5 A
